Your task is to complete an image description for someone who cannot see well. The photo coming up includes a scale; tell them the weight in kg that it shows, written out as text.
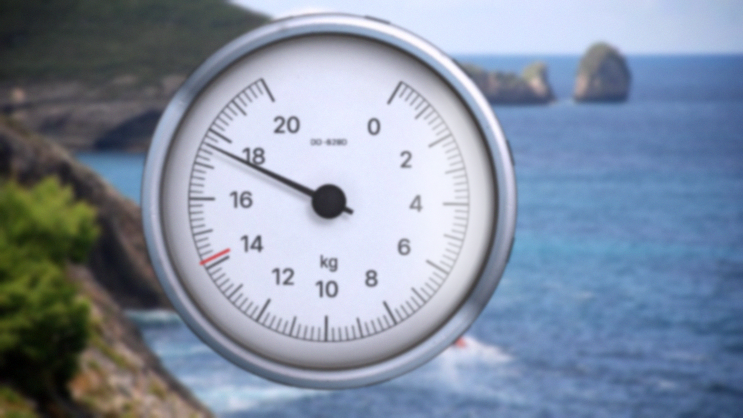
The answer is 17.6 kg
